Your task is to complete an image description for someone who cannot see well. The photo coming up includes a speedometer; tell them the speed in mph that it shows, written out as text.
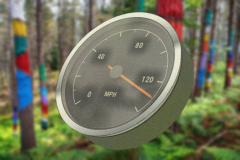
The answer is 130 mph
